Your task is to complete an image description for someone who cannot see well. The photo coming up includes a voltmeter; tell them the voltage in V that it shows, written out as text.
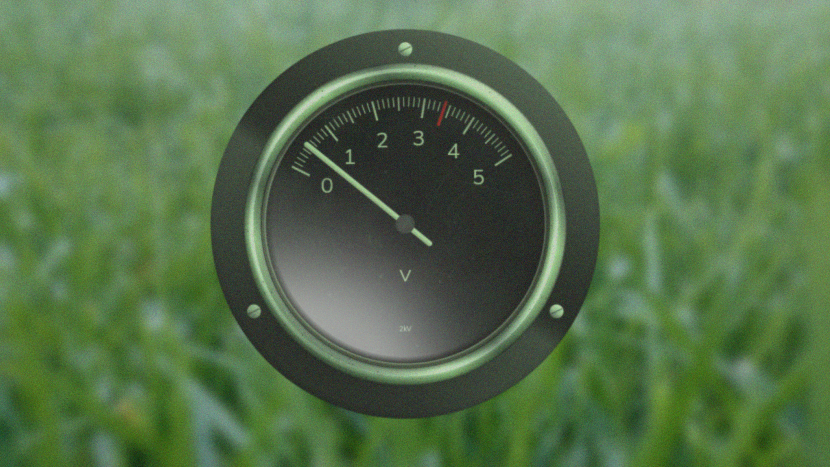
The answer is 0.5 V
